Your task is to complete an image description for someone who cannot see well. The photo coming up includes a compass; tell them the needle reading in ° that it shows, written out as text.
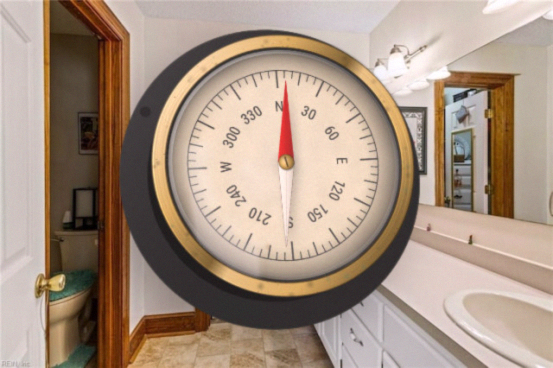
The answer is 5 °
